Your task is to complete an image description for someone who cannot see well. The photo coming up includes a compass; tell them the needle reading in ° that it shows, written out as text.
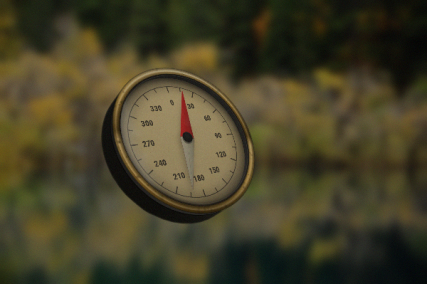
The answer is 15 °
